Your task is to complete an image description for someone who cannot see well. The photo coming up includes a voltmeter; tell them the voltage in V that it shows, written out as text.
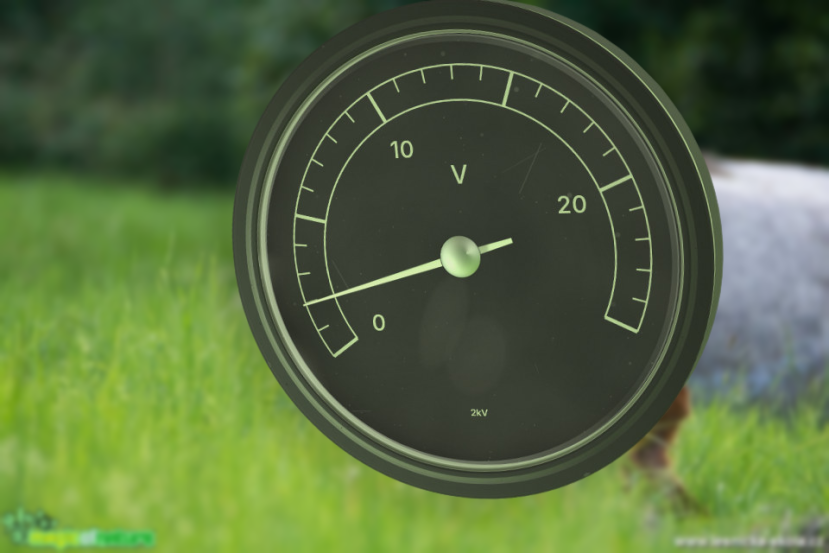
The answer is 2 V
